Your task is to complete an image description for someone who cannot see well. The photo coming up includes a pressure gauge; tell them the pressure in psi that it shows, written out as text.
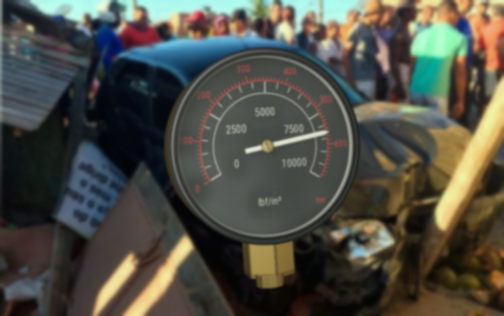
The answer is 8250 psi
